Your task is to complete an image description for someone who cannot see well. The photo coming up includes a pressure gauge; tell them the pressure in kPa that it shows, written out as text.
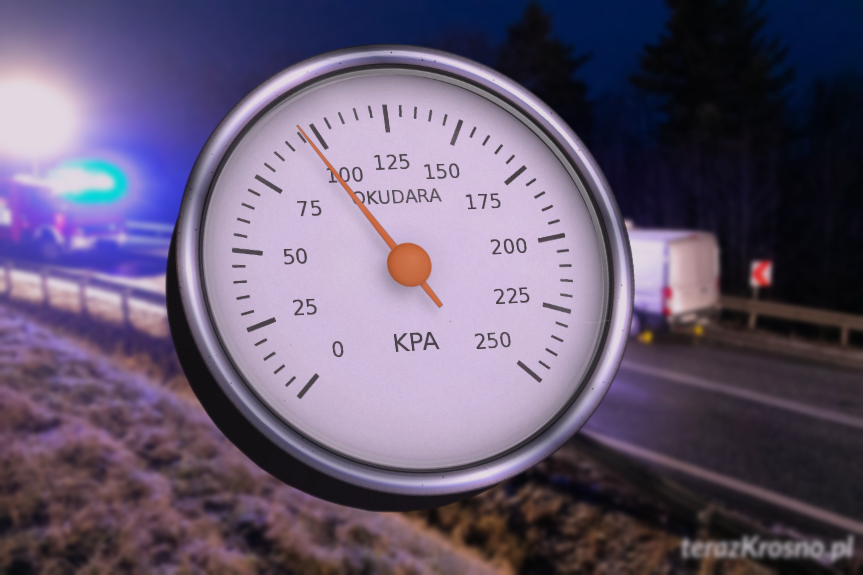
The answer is 95 kPa
